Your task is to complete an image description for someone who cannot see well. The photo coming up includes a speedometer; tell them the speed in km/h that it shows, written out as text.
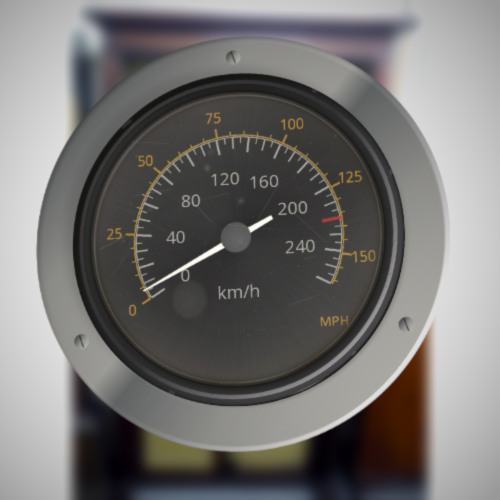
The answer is 5 km/h
